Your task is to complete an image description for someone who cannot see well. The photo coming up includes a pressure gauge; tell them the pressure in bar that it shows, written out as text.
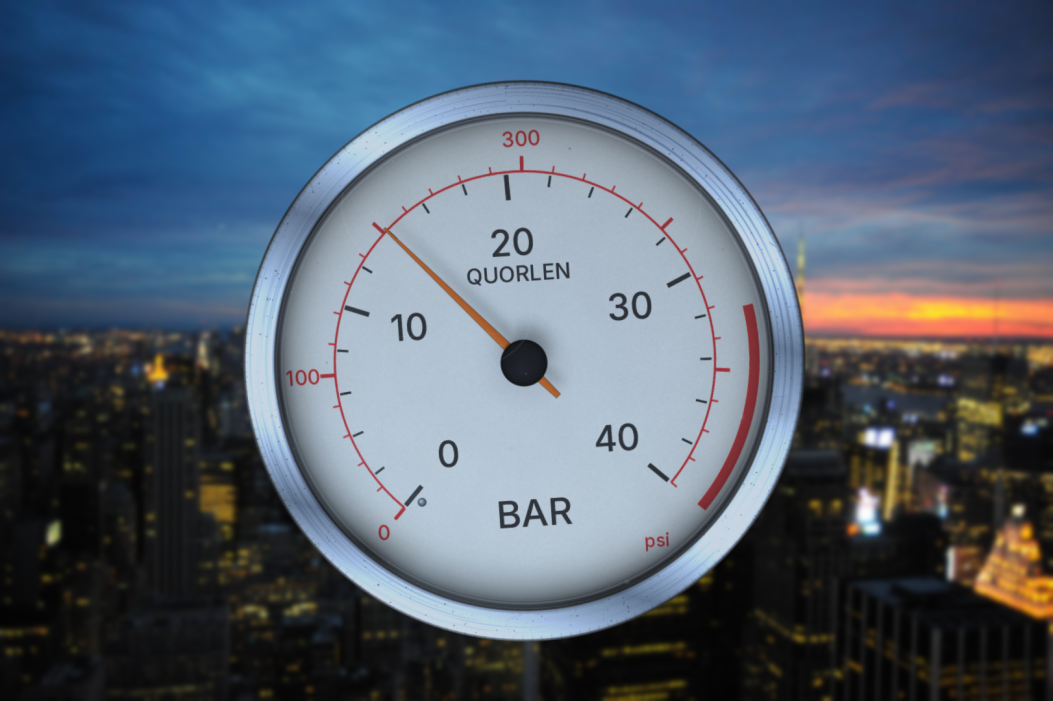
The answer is 14 bar
